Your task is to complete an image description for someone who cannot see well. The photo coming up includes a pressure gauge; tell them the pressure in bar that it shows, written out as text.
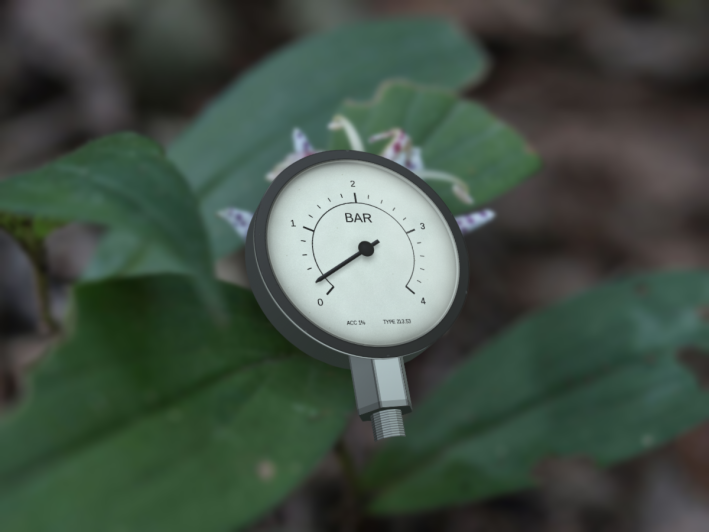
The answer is 0.2 bar
